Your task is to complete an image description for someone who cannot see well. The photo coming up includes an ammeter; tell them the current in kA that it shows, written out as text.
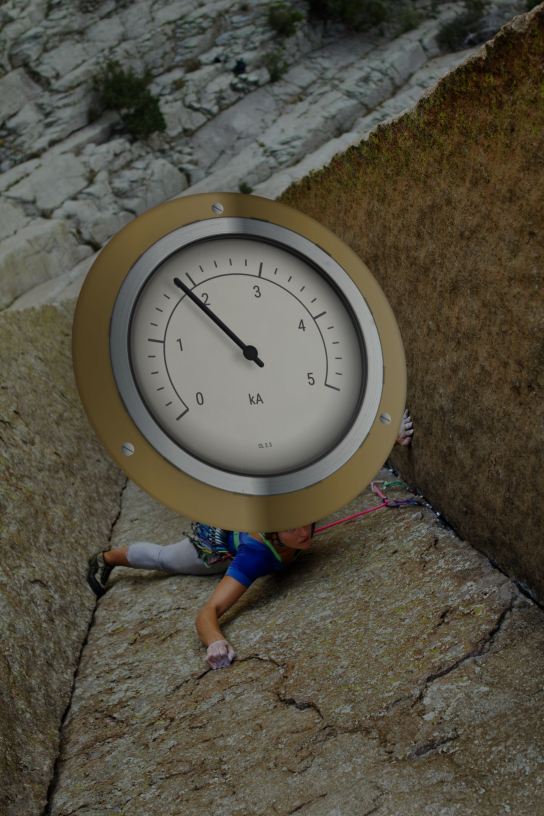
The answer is 1.8 kA
